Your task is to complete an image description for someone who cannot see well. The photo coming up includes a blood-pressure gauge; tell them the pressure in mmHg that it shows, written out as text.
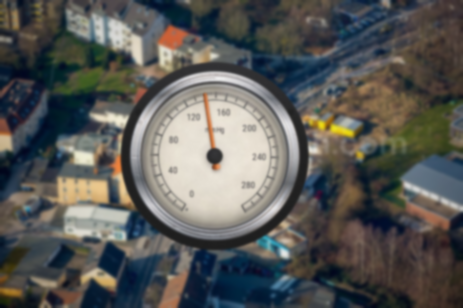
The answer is 140 mmHg
